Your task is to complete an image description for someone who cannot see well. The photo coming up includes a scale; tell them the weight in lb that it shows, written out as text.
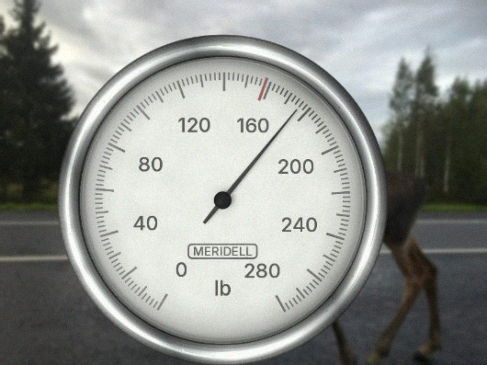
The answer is 176 lb
